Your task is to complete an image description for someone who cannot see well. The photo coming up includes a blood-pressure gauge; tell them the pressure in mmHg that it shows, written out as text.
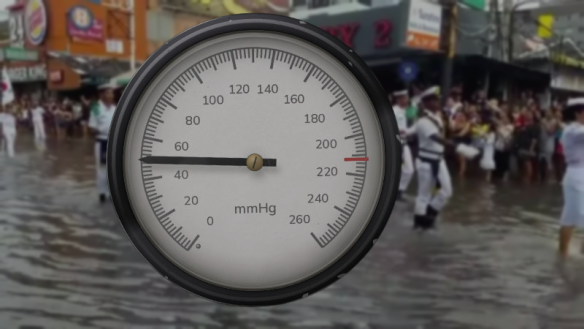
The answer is 50 mmHg
